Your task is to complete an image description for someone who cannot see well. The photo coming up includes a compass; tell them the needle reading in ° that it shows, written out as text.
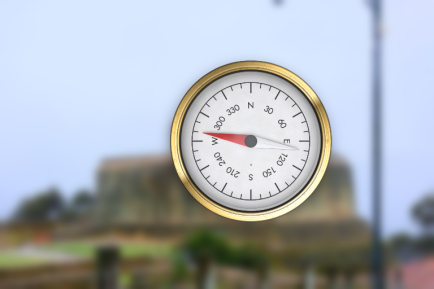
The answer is 280 °
